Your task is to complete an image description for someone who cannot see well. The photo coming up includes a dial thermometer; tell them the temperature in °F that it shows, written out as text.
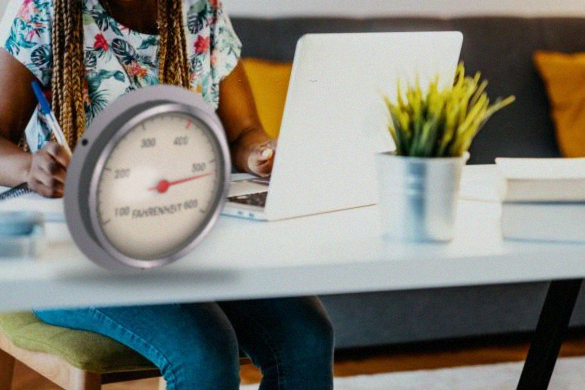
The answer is 520 °F
